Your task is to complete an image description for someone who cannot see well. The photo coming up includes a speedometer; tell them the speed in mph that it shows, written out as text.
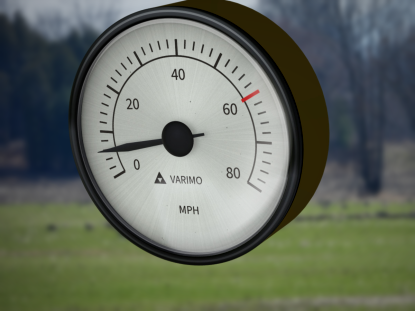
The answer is 6 mph
